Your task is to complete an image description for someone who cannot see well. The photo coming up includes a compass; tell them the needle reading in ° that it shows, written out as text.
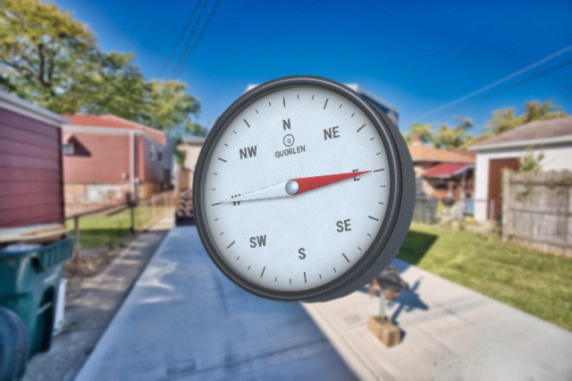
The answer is 90 °
